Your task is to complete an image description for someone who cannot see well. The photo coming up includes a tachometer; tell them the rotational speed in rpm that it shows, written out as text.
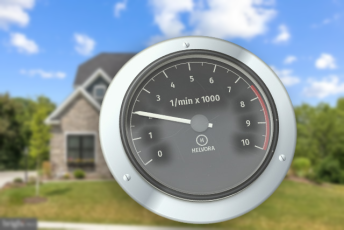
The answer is 2000 rpm
